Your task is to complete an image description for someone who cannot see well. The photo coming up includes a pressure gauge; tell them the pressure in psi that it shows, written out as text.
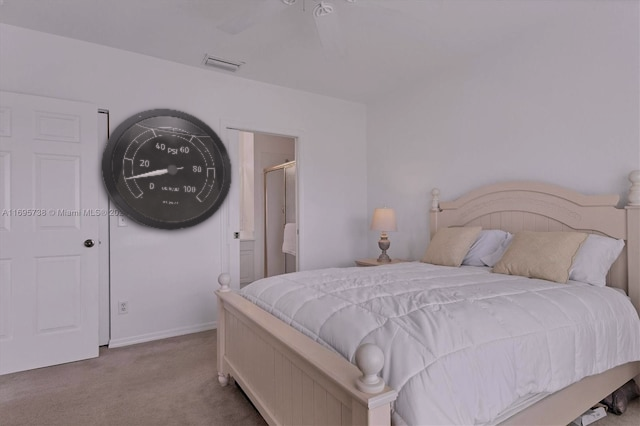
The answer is 10 psi
